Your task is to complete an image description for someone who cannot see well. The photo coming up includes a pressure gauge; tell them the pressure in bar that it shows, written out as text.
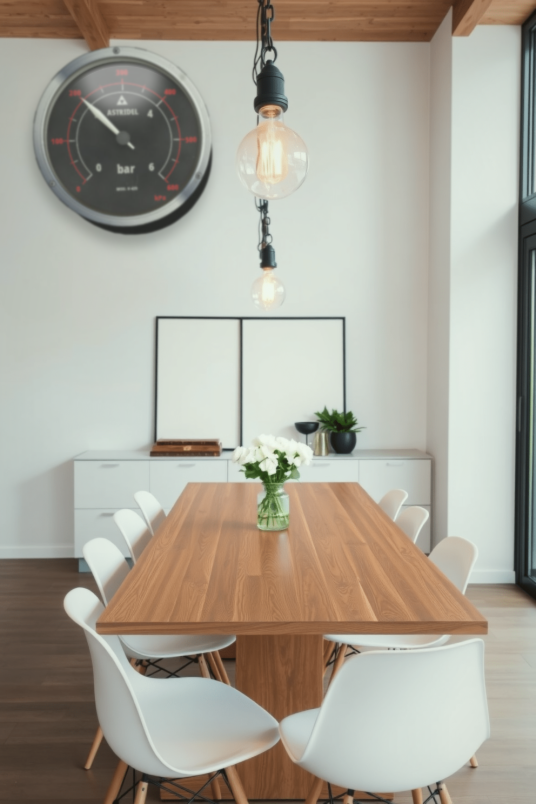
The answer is 2 bar
